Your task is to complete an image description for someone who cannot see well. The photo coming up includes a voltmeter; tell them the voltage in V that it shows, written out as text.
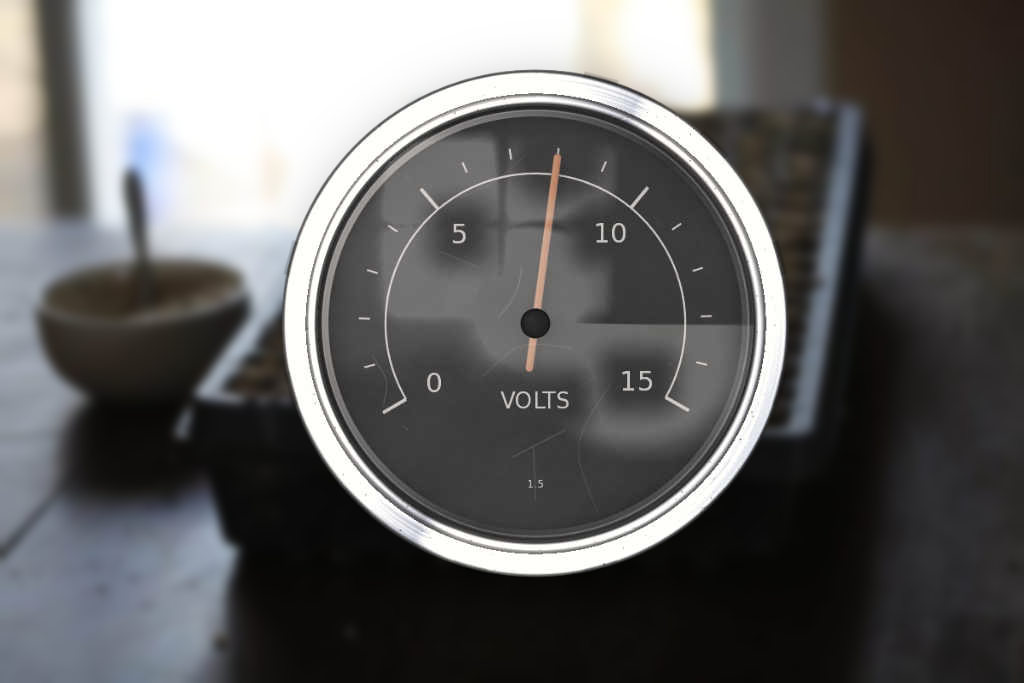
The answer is 8 V
